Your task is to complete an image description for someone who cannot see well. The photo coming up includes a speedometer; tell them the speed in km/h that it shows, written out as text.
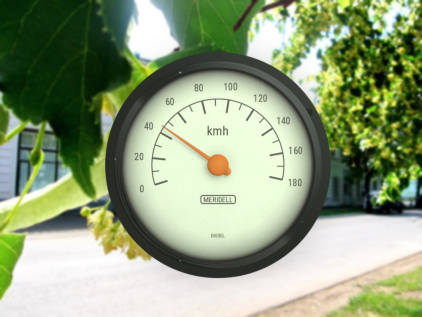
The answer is 45 km/h
